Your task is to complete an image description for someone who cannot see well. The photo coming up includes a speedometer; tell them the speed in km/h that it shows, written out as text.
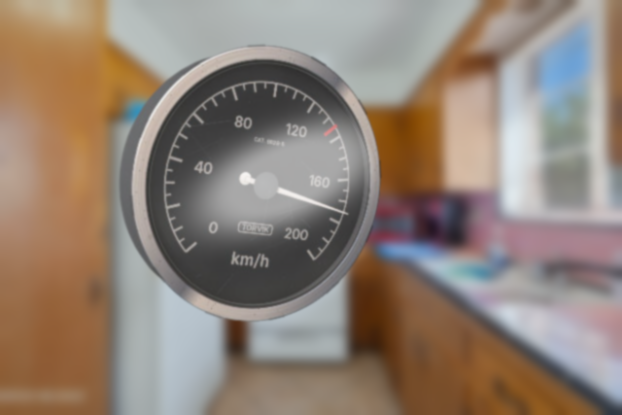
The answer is 175 km/h
